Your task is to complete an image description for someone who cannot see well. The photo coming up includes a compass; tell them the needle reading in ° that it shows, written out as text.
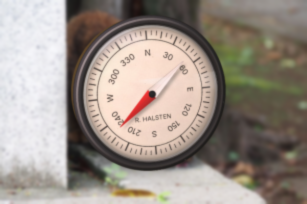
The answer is 230 °
